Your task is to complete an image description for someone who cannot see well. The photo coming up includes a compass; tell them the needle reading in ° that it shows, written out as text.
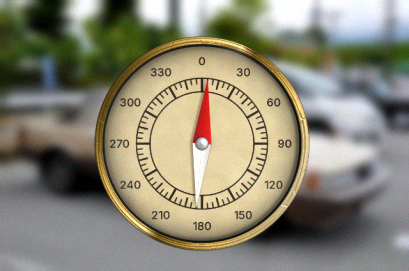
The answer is 5 °
